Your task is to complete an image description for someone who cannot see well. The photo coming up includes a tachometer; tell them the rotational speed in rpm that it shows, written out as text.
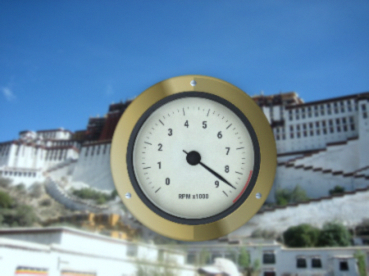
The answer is 8600 rpm
